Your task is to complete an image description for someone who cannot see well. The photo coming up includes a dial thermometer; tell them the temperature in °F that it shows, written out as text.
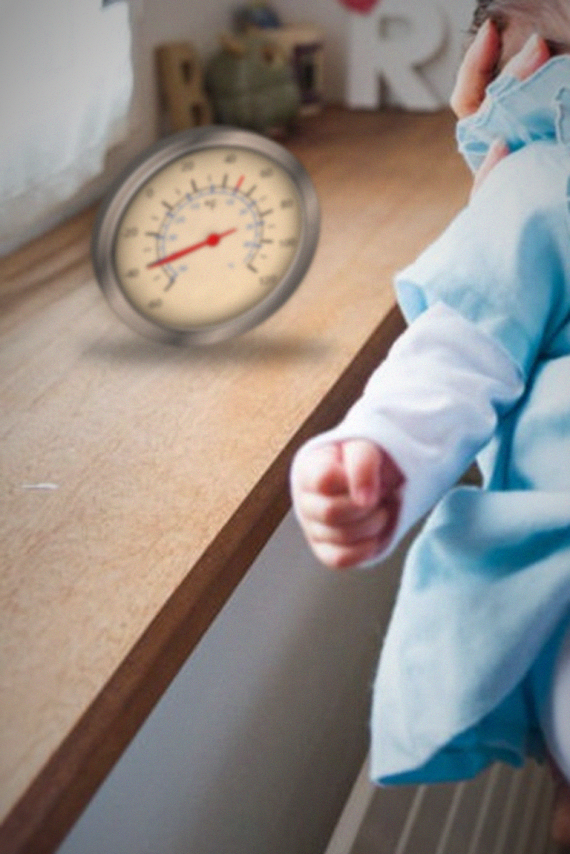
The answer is -40 °F
